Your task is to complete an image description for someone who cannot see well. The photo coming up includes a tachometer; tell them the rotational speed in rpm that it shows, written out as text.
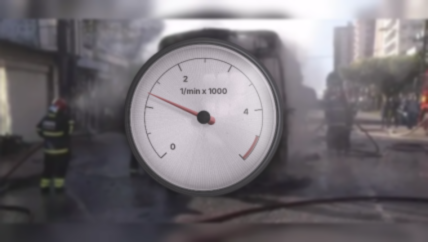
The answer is 1250 rpm
